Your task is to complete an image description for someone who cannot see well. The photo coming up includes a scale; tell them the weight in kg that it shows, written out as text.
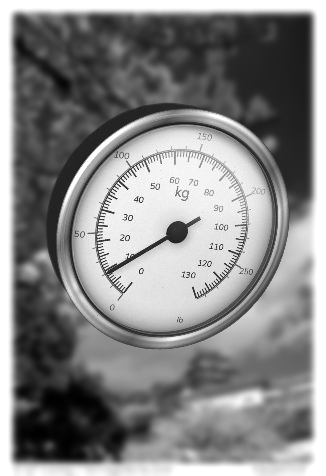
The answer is 10 kg
